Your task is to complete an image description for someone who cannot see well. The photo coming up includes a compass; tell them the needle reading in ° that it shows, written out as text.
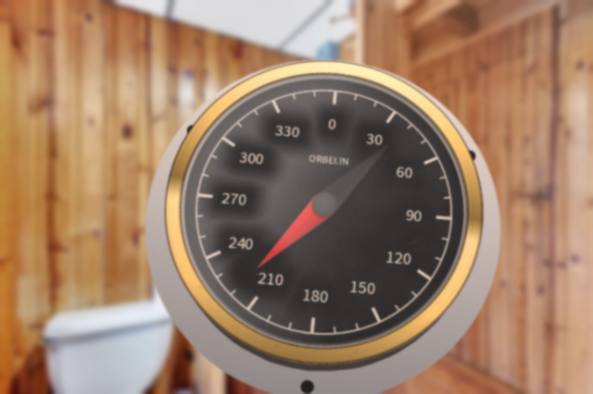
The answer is 220 °
